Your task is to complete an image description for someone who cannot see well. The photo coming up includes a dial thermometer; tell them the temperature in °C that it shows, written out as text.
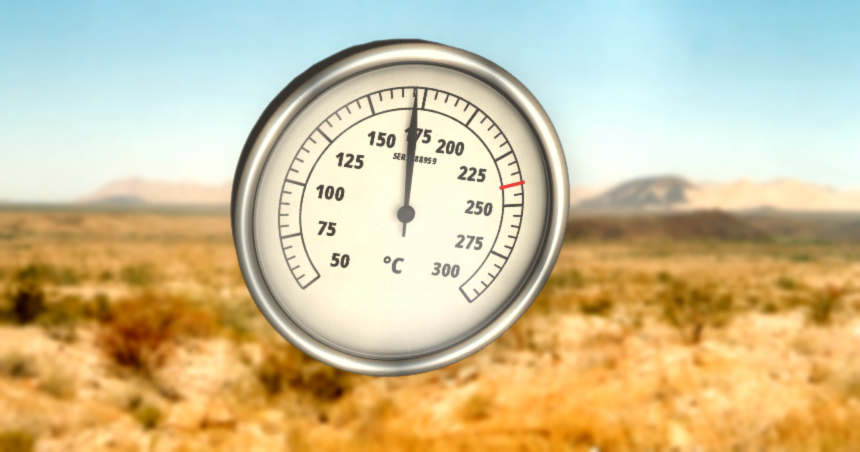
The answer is 170 °C
